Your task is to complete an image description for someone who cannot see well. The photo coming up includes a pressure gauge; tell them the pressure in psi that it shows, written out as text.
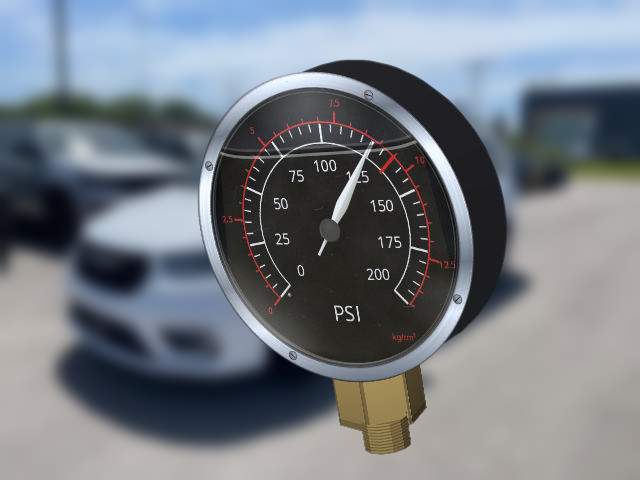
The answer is 125 psi
